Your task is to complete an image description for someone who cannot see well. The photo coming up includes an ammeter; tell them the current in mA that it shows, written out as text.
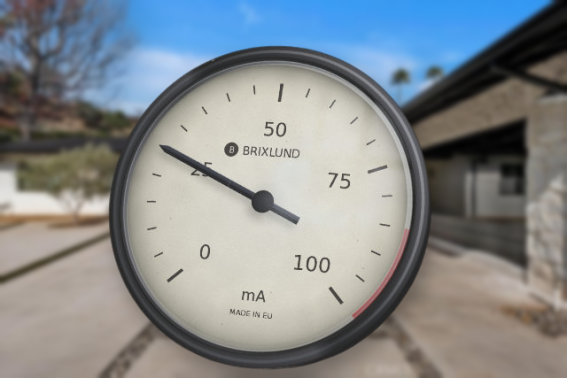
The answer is 25 mA
